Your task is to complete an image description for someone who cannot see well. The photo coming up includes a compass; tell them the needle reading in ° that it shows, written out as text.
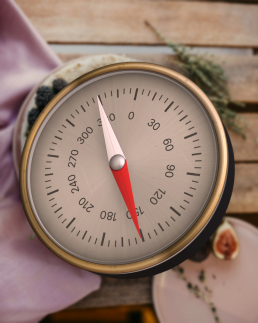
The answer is 150 °
